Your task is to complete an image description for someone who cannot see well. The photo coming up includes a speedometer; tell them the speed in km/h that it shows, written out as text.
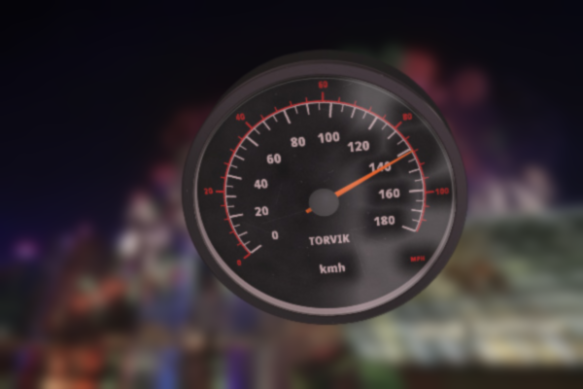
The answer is 140 km/h
